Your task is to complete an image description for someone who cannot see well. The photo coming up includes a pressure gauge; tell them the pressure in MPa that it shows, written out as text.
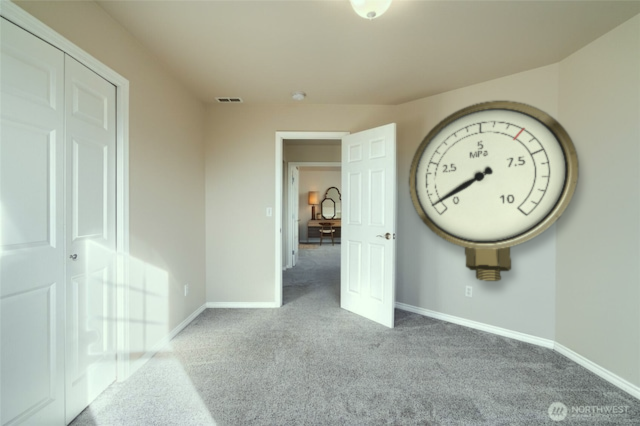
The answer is 0.5 MPa
